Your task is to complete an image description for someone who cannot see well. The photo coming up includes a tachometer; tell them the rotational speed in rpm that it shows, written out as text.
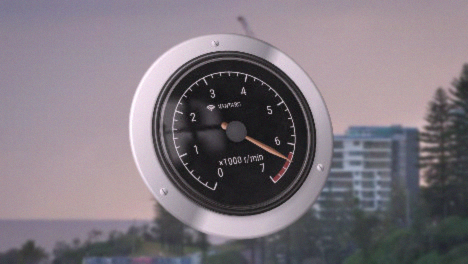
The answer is 6400 rpm
